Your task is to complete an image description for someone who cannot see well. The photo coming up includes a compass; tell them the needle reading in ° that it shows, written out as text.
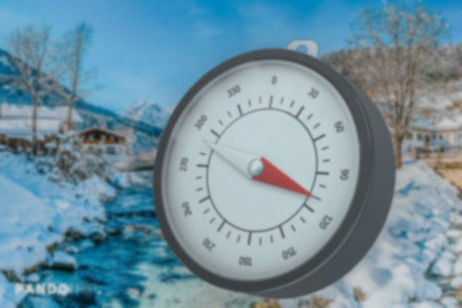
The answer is 110 °
